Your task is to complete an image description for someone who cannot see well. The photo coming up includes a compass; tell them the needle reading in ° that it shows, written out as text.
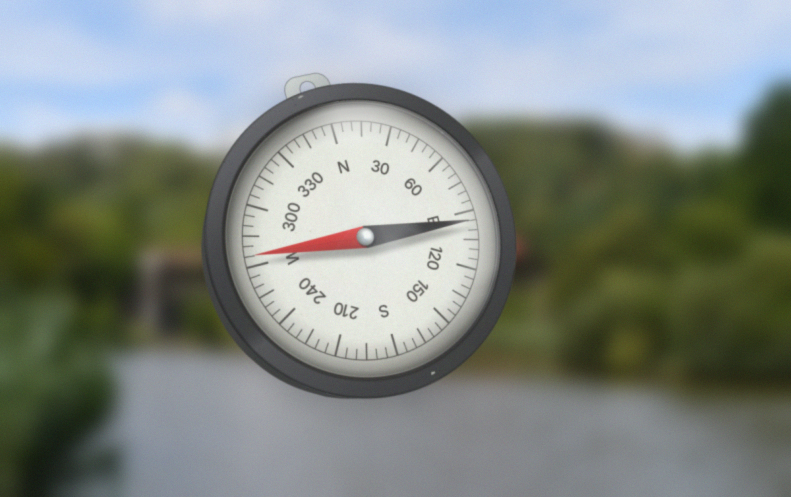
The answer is 275 °
